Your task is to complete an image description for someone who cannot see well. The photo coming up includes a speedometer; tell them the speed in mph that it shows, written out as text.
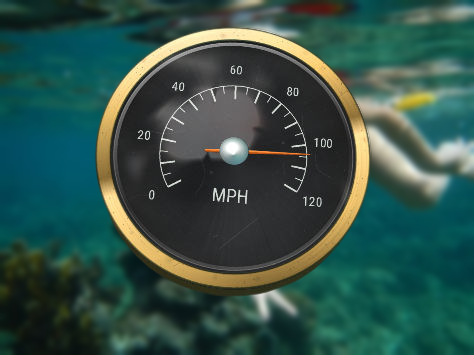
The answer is 105 mph
